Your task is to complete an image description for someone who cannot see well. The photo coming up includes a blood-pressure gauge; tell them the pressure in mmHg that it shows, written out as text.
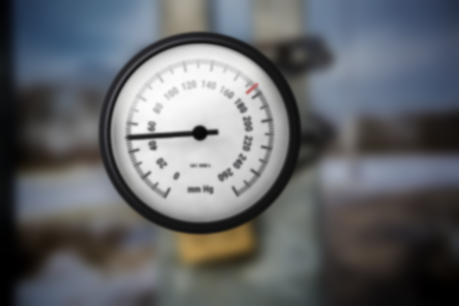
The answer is 50 mmHg
